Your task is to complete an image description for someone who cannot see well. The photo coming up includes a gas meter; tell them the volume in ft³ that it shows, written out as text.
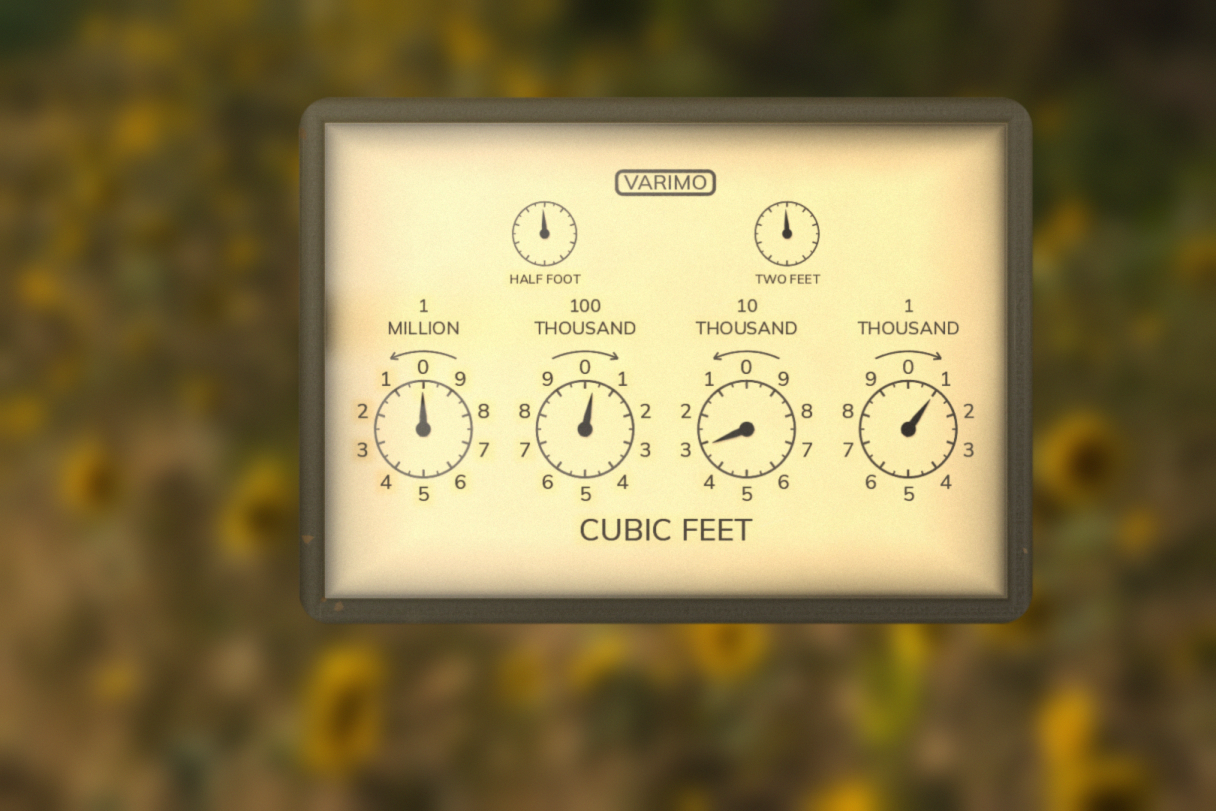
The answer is 3100 ft³
